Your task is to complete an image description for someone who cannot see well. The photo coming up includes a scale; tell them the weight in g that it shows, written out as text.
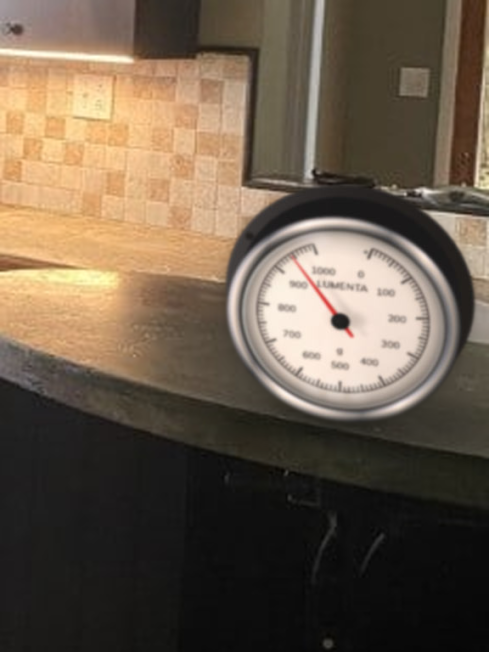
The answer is 950 g
